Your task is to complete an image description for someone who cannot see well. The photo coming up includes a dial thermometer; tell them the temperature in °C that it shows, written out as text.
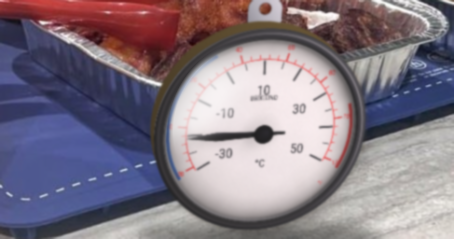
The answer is -20 °C
